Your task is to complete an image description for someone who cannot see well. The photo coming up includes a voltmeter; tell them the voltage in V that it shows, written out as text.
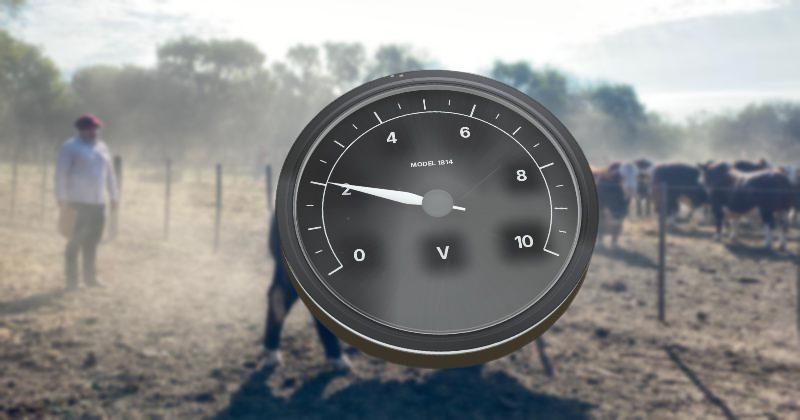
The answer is 2 V
